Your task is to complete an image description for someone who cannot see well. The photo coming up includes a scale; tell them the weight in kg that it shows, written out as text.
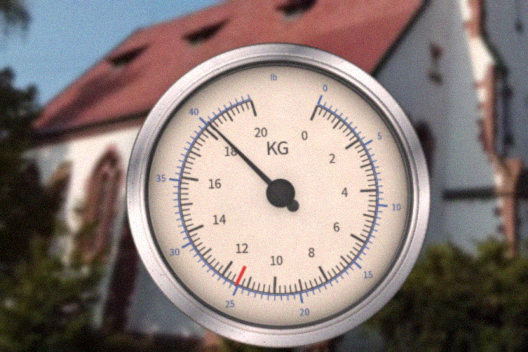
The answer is 18.2 kg
